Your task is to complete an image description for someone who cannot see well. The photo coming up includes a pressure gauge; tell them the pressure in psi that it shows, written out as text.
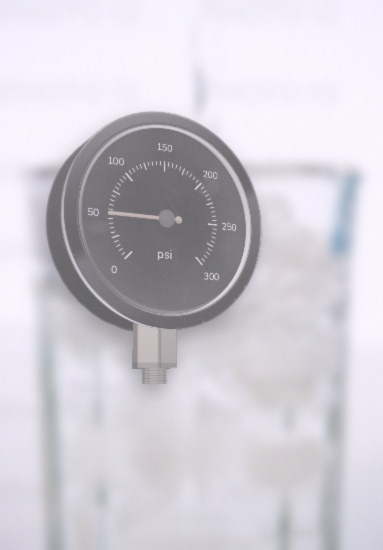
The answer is 50 psi
